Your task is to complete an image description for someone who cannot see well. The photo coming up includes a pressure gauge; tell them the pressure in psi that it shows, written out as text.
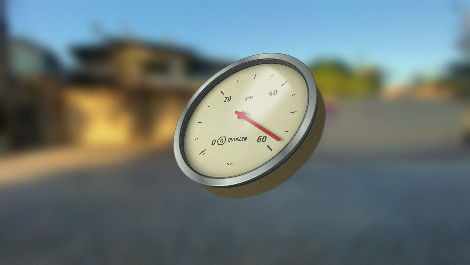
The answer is 57.5 psi
